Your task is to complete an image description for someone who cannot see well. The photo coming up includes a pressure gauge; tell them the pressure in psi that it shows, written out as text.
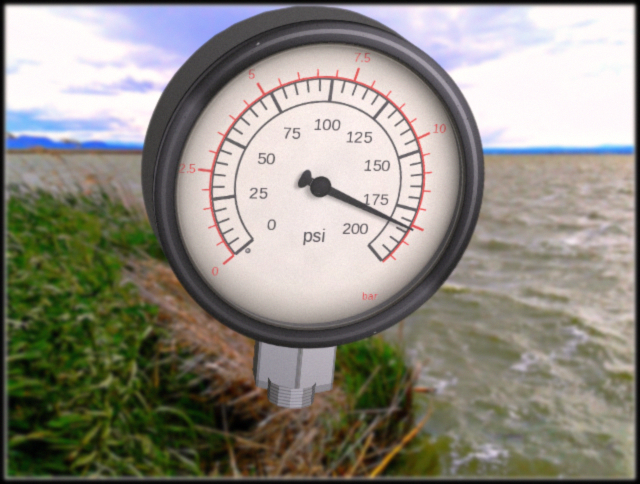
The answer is 182.5 psi
